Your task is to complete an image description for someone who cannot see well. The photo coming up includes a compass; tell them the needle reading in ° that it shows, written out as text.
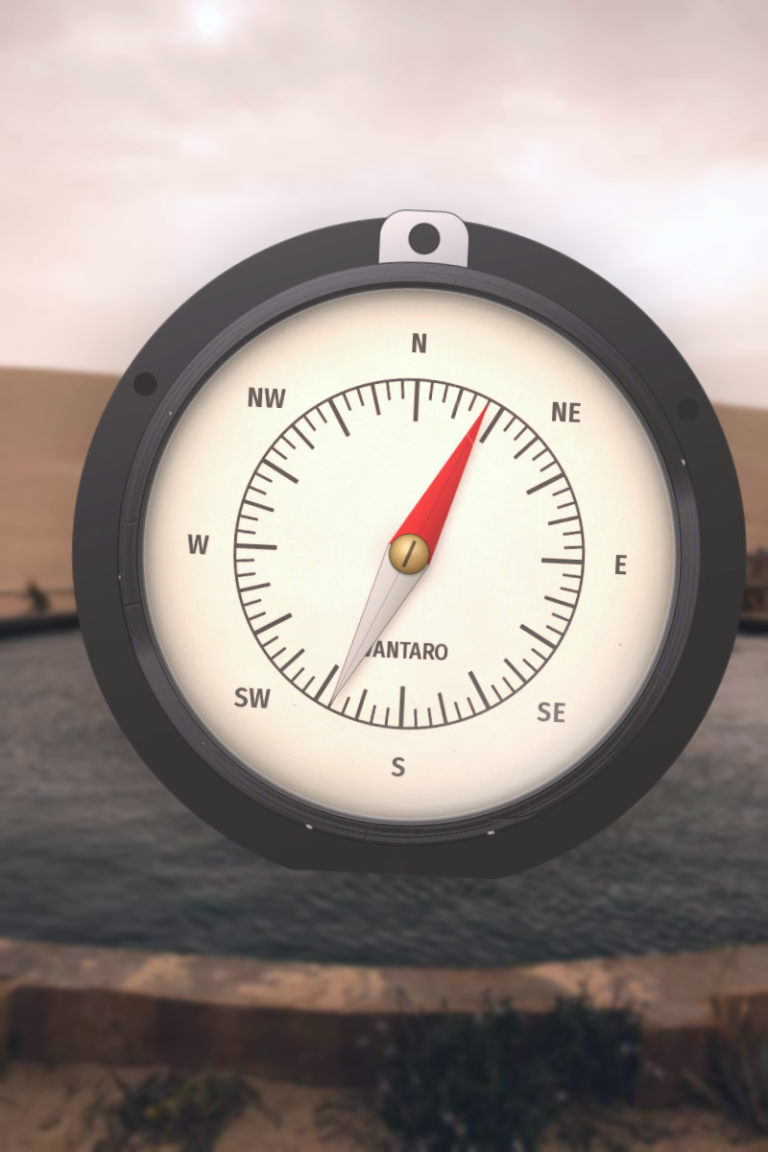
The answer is 25 °
